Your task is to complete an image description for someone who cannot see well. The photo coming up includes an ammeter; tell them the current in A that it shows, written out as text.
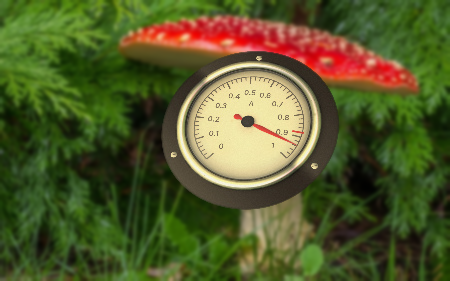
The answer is 0.94 A
